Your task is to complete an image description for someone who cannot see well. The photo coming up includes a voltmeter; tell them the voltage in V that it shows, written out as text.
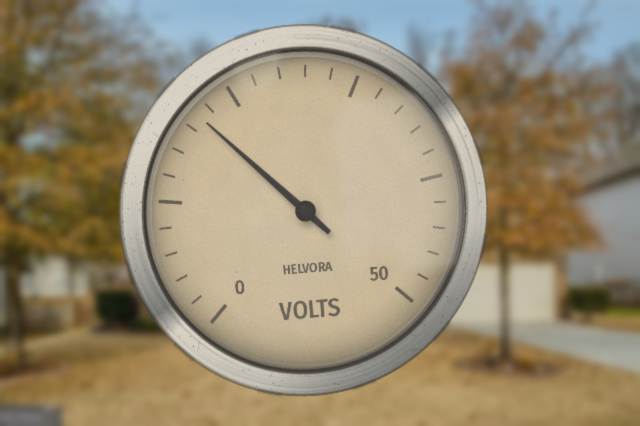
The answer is 17 V
